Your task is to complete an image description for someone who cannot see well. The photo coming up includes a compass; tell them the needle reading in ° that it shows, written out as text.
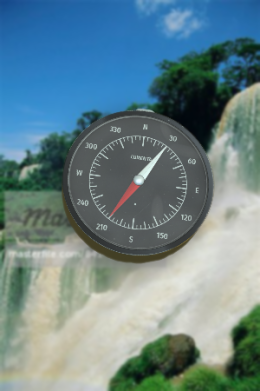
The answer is 210 °
